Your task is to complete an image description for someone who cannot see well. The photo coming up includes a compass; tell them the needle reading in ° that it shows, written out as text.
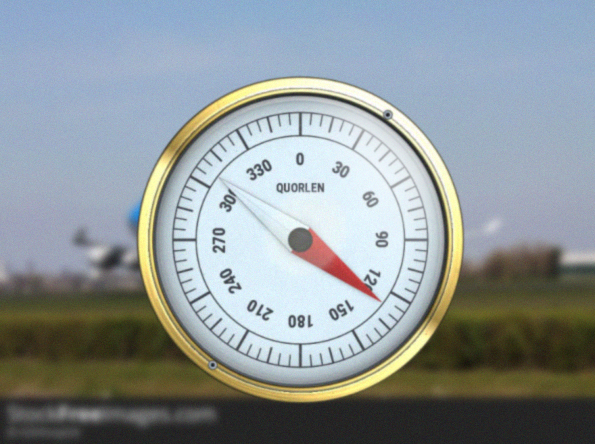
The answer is 127.5 °
